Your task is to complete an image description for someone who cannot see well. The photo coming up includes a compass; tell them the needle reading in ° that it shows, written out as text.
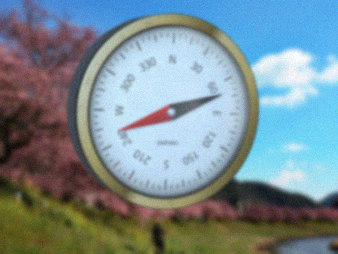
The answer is 250 °
